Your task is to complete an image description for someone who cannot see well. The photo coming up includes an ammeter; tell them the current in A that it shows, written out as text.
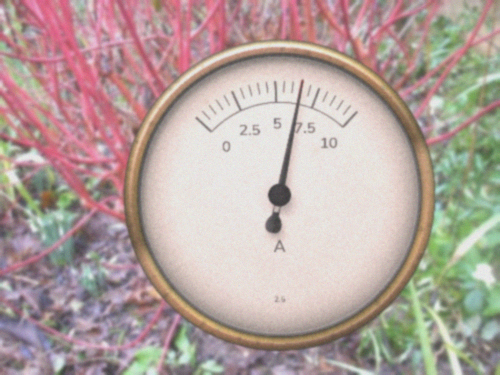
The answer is 6.5 A
